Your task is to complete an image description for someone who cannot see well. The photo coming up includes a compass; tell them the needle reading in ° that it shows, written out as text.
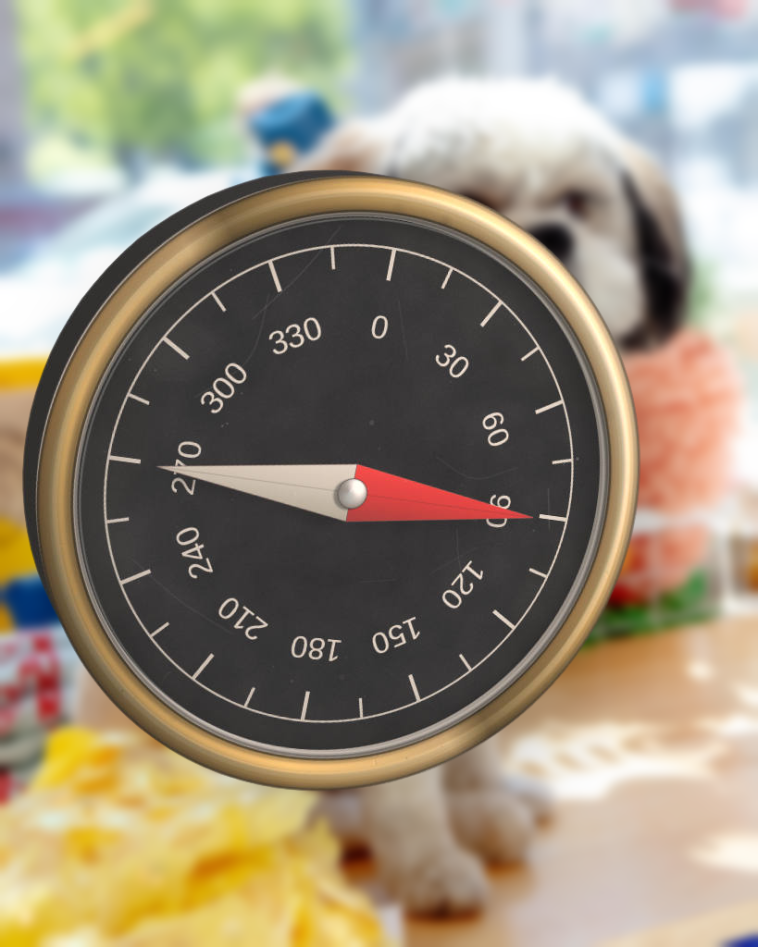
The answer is 90 °
